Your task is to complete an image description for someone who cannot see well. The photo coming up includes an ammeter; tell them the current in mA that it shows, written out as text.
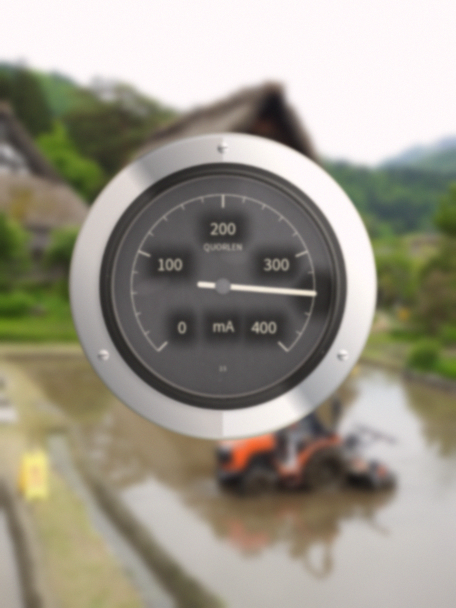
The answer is 340 mA
